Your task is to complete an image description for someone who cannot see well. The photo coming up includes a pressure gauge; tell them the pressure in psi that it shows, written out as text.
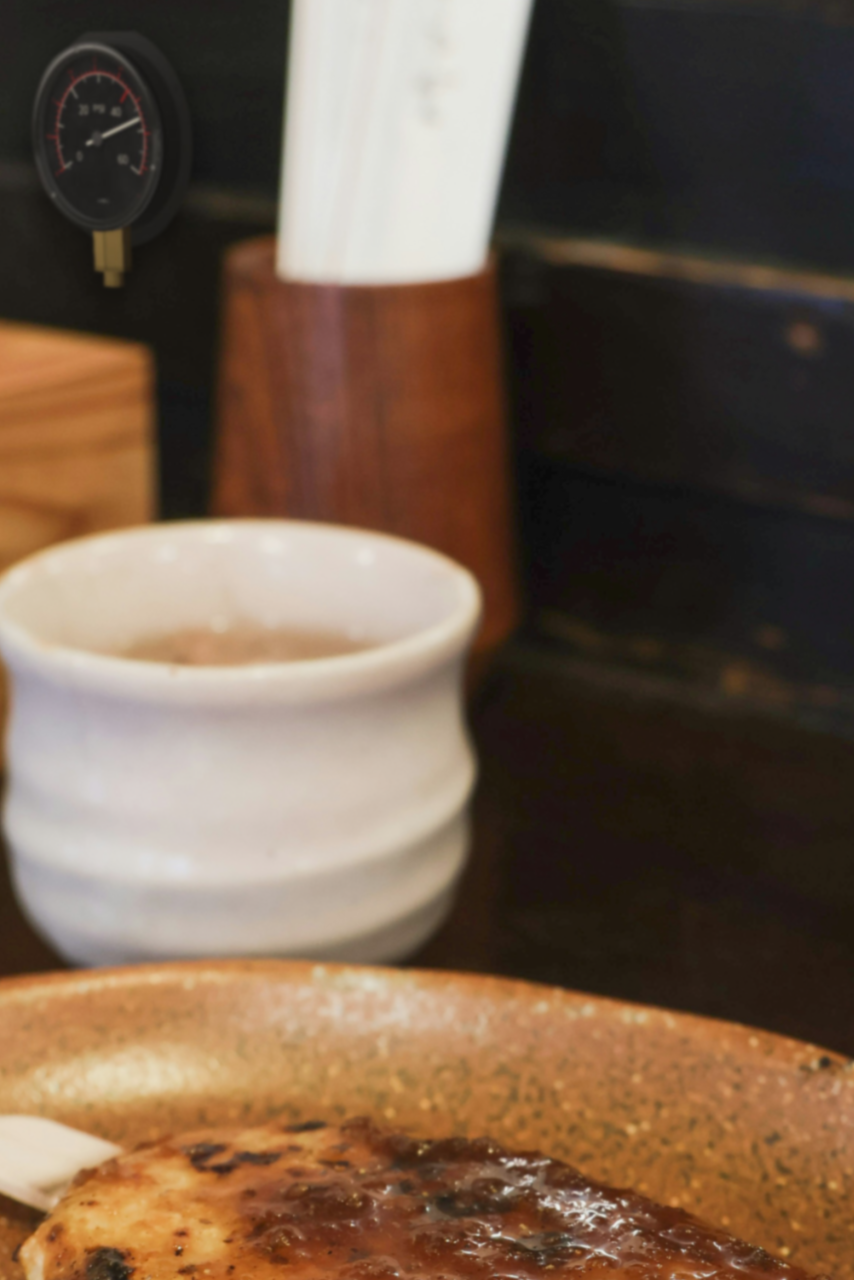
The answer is 47.5 psi
